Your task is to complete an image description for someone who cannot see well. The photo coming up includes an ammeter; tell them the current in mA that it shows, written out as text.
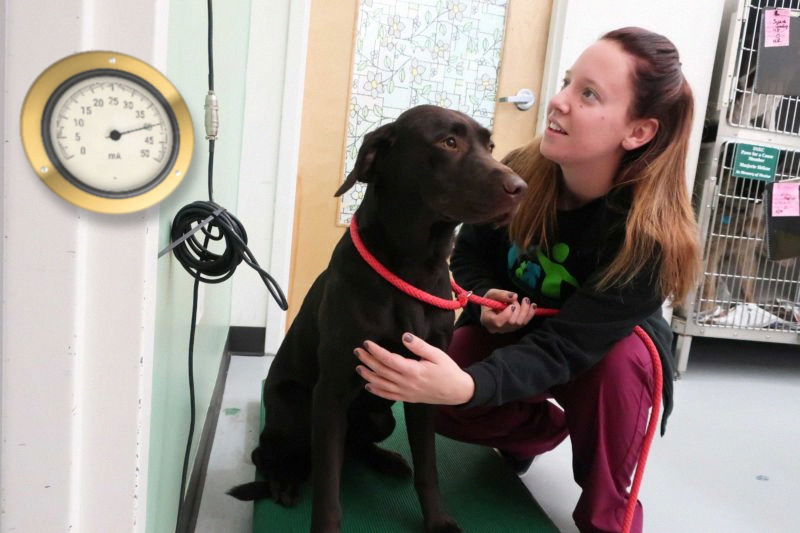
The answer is 40 mA
